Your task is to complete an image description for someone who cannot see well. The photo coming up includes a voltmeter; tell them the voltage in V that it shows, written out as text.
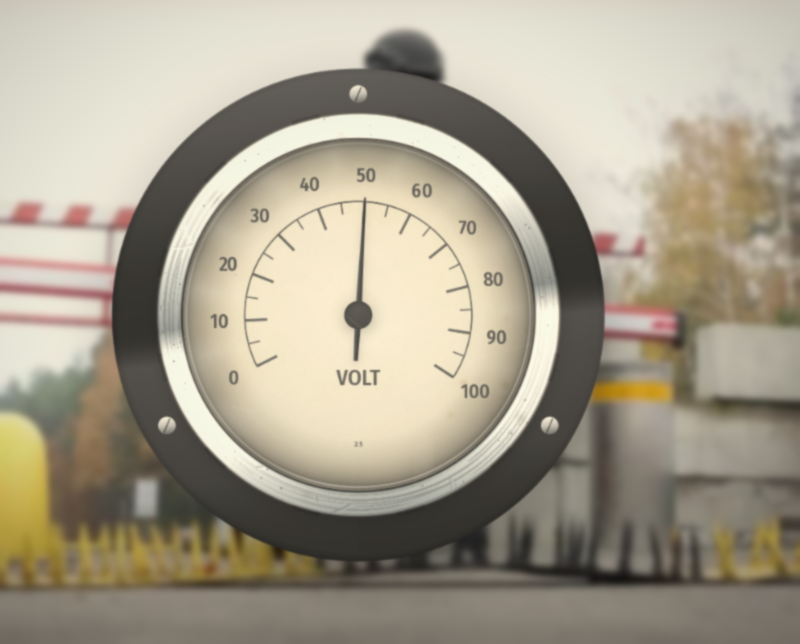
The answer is 50 V
